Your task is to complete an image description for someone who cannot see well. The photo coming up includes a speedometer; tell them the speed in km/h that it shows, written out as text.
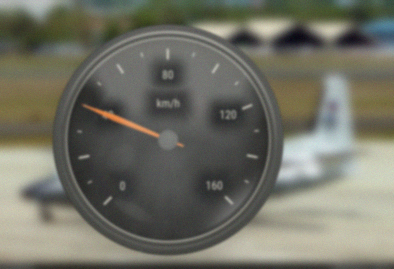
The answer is 40 km/h
